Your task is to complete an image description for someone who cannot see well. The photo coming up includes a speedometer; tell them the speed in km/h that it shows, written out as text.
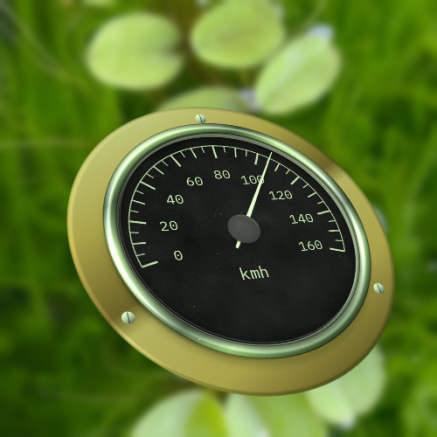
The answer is 105 km/h
